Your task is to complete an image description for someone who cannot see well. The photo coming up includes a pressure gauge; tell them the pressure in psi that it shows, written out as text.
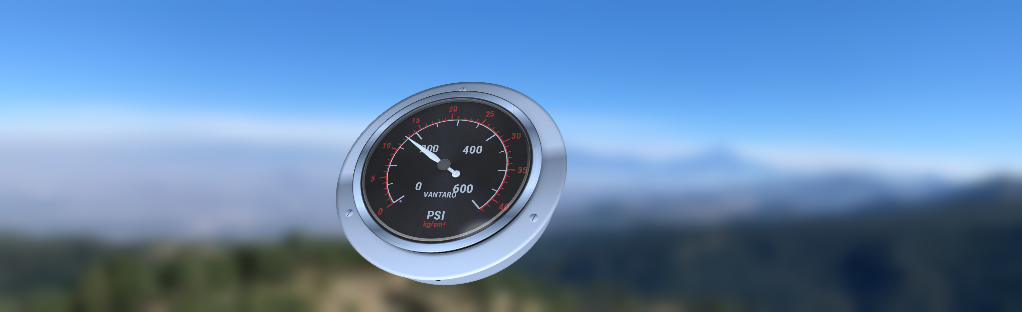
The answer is 175 psi
